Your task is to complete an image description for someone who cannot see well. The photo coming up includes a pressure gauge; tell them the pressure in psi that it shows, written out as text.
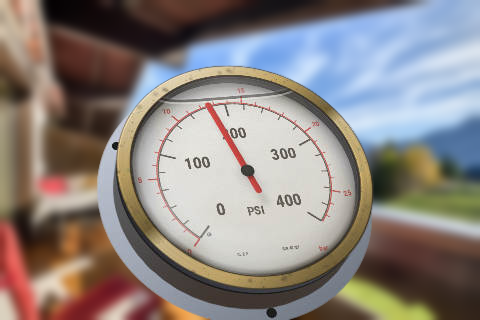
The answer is 180 psi
